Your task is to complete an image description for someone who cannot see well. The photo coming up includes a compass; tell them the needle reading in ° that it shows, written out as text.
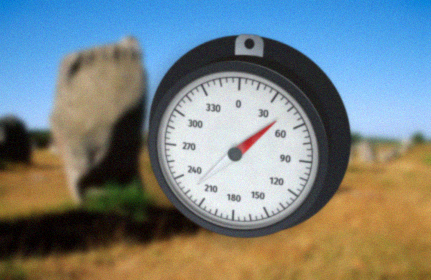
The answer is 45 °
